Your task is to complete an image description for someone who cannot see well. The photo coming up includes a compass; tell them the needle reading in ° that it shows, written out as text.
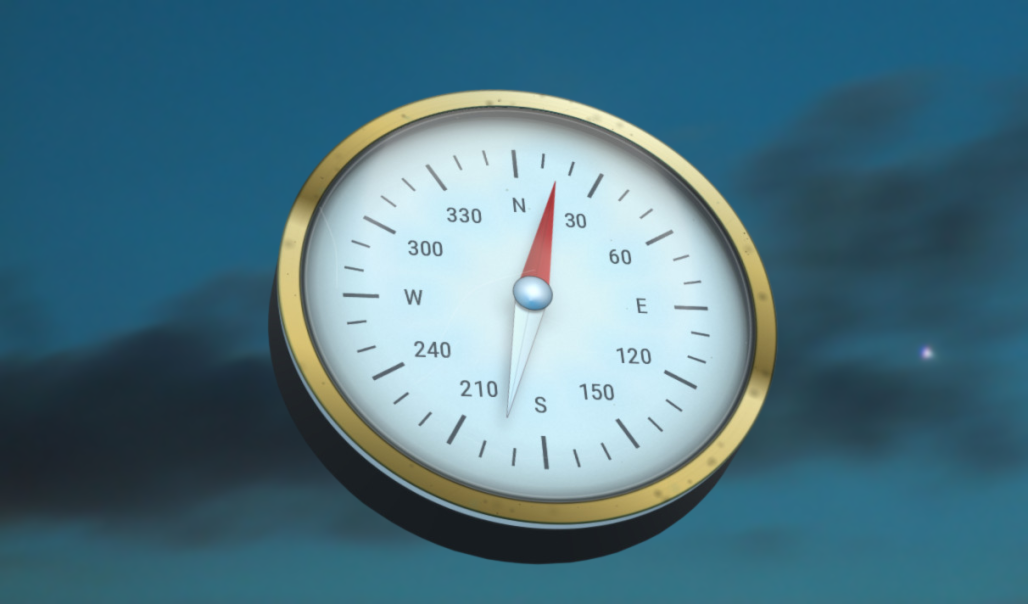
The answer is 15 °
